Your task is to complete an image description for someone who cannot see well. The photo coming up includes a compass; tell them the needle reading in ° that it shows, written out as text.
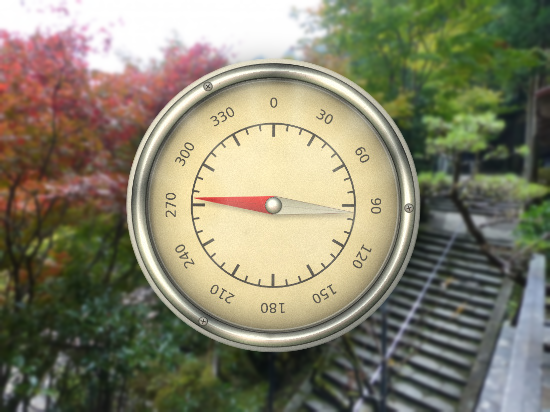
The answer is 275 °
